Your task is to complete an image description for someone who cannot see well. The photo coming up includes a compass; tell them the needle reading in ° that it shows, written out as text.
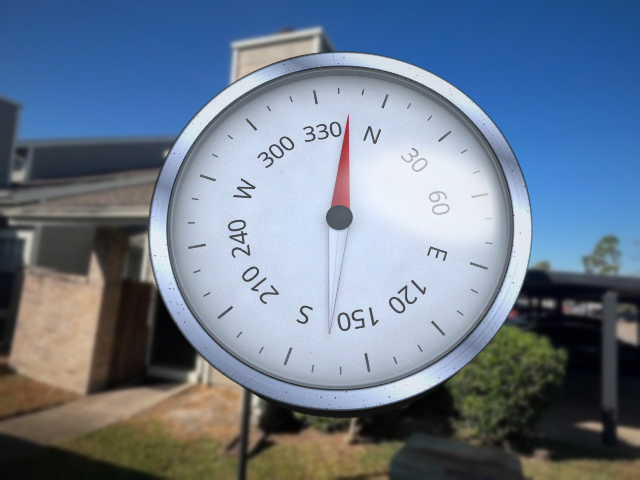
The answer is 345 °
